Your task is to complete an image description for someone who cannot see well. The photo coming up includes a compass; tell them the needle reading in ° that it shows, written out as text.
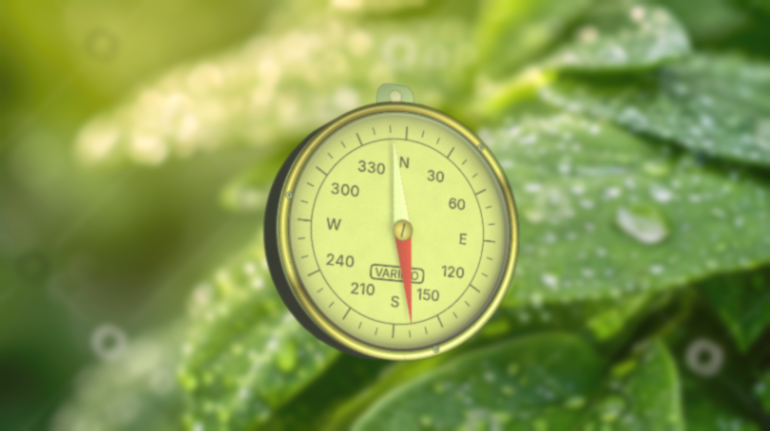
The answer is 170 °
